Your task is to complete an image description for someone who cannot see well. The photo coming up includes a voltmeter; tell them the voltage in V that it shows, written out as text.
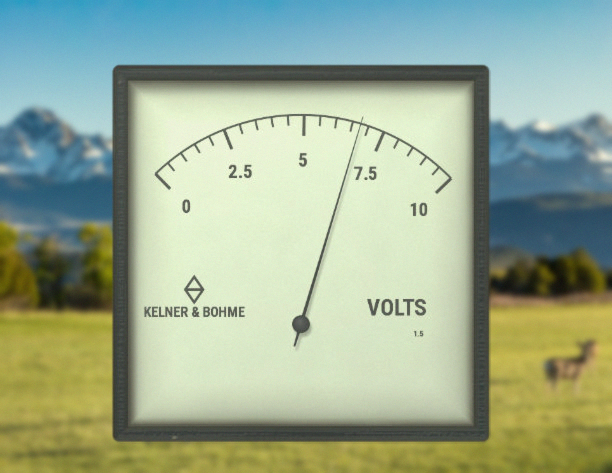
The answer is 6.75 V
